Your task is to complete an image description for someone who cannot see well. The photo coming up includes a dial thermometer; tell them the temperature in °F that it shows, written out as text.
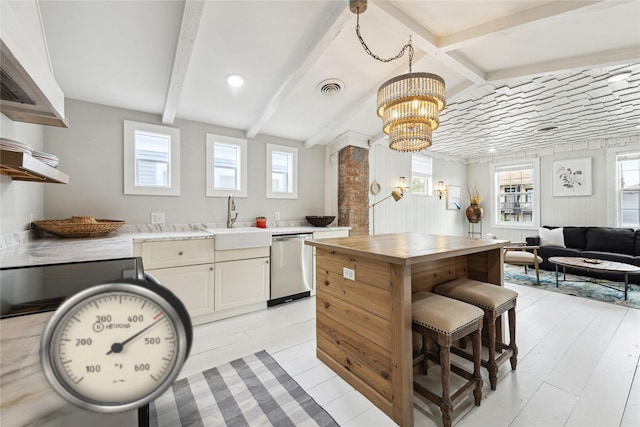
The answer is 450 °F
